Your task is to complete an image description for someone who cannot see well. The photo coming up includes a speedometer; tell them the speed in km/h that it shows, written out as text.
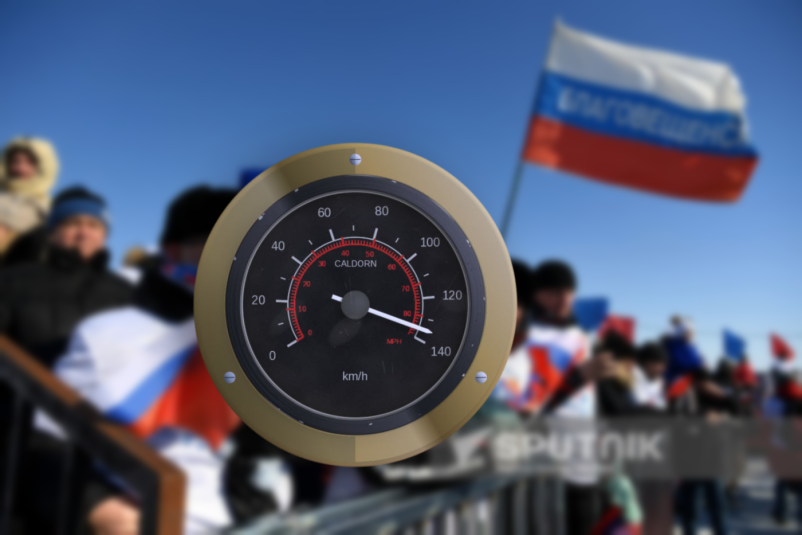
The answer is 135 km/h
